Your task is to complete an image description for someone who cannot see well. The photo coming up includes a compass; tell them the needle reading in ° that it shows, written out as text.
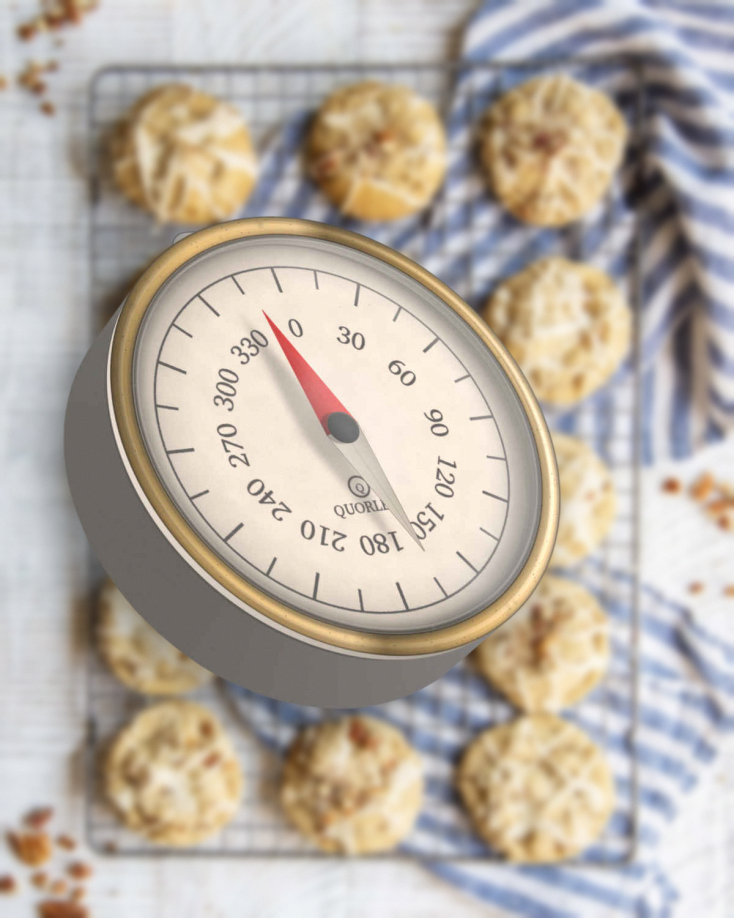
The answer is 345 °
